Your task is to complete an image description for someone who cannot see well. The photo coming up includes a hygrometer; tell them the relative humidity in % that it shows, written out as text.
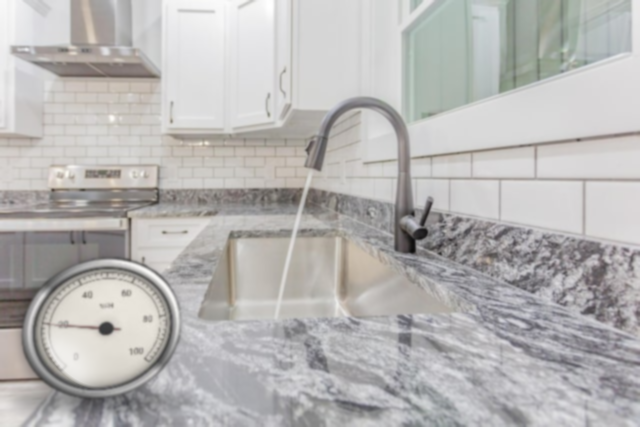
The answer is 20 %
